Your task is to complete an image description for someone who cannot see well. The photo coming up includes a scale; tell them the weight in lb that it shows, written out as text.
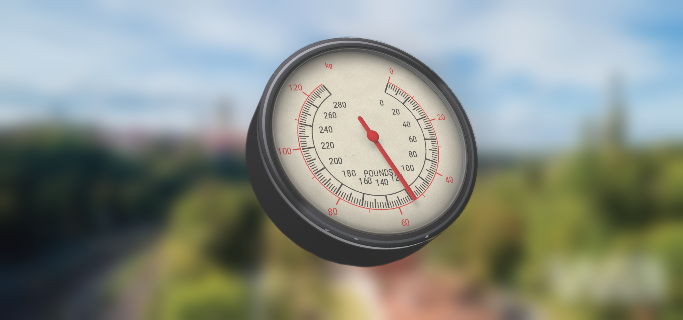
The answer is 120 lb
